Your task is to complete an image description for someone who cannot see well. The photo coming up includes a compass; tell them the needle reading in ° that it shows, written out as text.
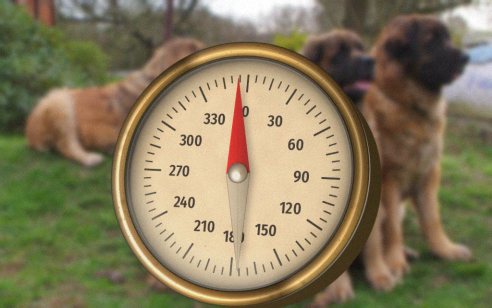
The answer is 355 °
